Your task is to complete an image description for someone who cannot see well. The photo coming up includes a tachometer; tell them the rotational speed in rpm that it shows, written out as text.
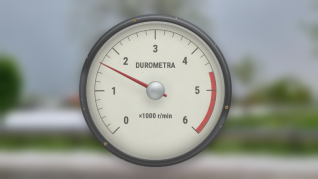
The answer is 1600 rpm
